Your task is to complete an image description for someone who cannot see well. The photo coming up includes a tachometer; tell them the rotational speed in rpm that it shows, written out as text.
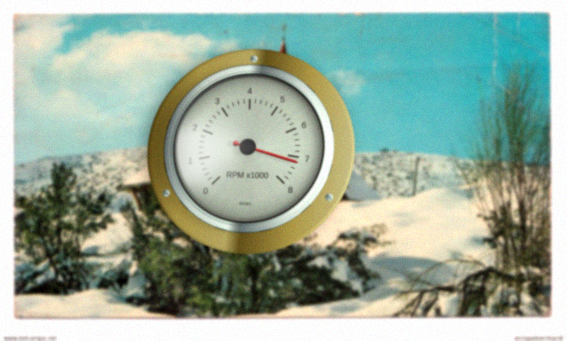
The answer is 7200 rpm
